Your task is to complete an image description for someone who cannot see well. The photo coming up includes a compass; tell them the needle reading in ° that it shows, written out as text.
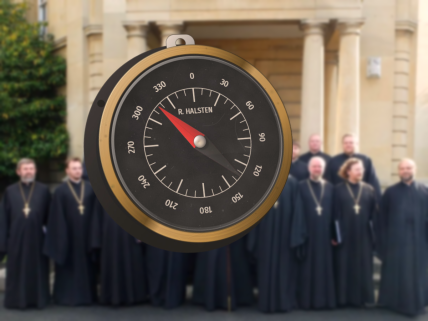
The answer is 315 °
